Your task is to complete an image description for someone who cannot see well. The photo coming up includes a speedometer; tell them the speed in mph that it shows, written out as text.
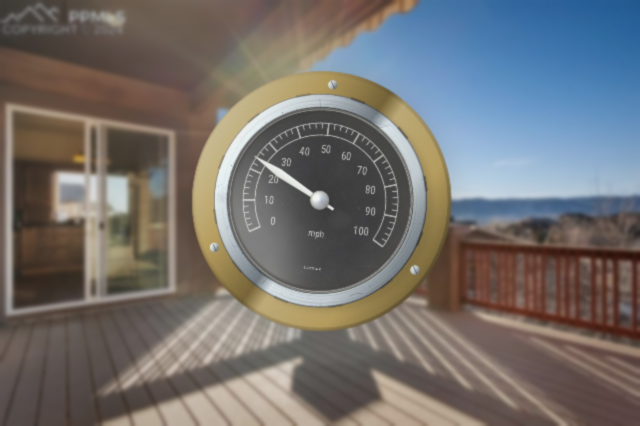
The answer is 24 mph
